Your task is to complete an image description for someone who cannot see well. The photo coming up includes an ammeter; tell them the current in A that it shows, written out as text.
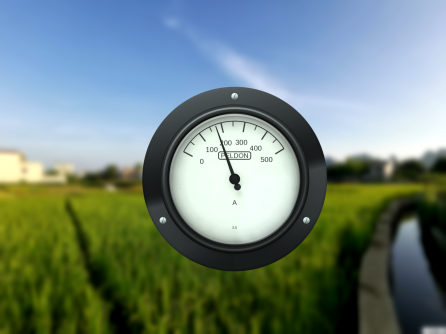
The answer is 175 A
